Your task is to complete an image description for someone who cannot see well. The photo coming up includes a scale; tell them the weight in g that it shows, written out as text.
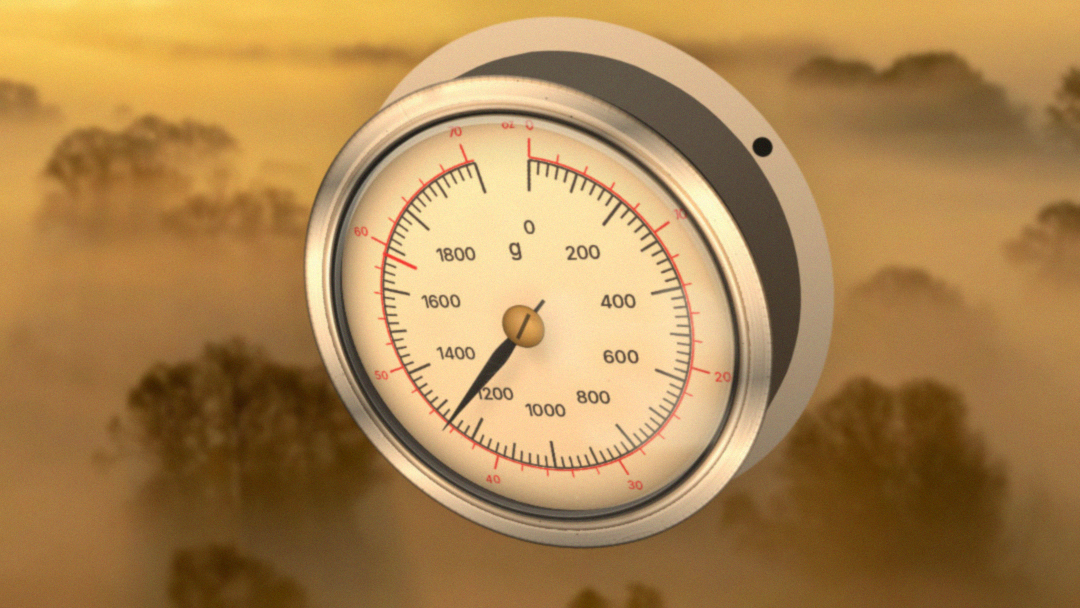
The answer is 1260 g
